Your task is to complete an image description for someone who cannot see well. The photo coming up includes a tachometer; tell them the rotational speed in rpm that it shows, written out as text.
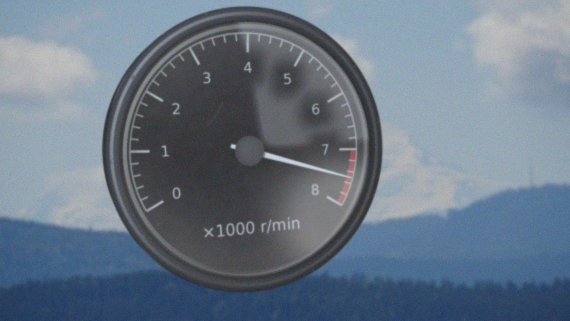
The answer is 7500 rpm
